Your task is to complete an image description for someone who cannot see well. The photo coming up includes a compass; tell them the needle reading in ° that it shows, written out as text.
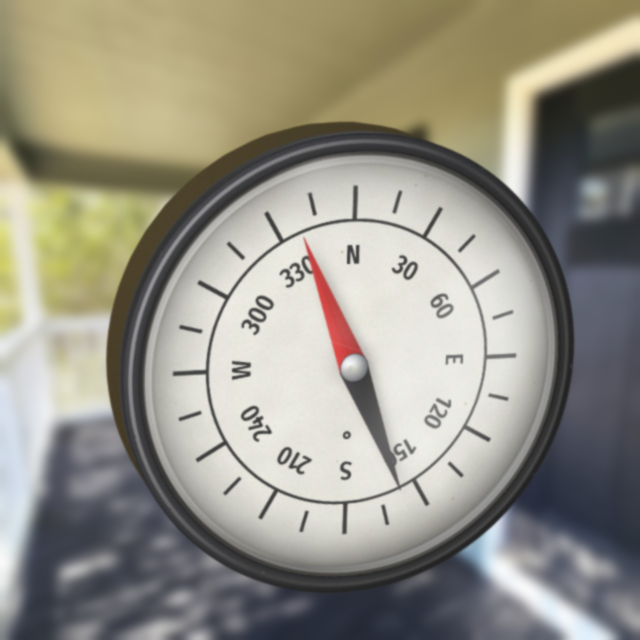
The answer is 337.5 °
